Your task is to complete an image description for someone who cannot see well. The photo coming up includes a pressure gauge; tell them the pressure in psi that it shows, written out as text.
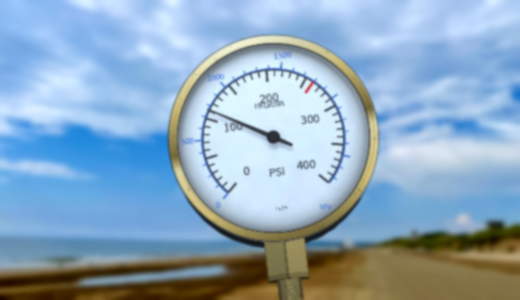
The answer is 110 psi
